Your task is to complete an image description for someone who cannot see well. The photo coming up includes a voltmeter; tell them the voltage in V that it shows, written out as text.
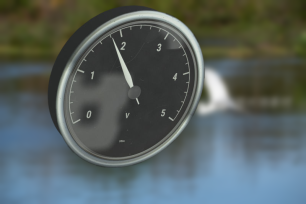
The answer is 1.8 V
